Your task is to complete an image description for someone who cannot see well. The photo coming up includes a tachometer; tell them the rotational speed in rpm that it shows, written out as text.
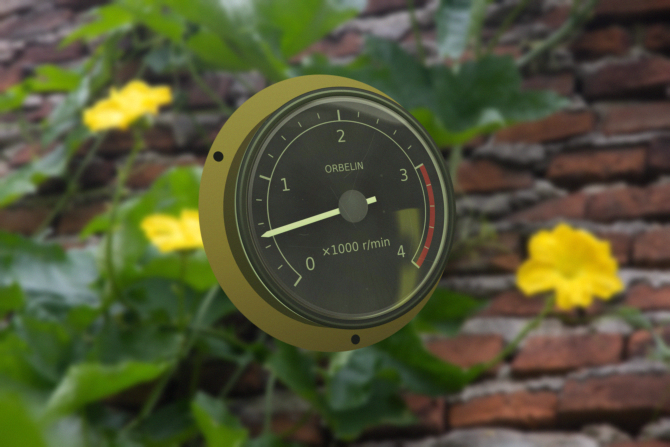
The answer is 500 rpm
